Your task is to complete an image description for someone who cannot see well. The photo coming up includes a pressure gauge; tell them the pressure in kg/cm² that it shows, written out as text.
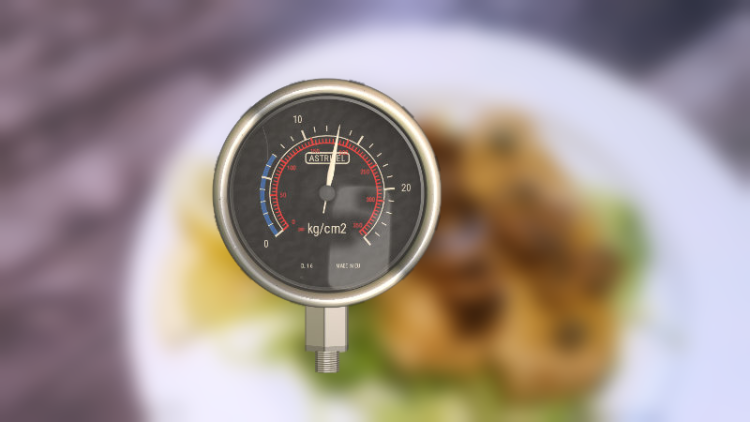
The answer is 13 kg/cm²
